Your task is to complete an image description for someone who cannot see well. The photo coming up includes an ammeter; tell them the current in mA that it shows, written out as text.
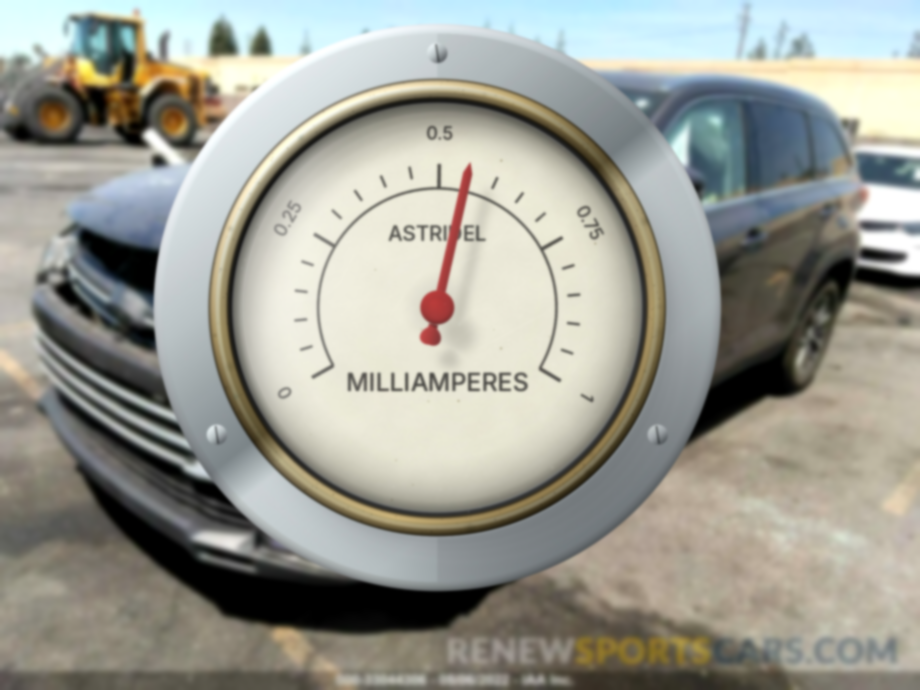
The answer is 0.55 mA
